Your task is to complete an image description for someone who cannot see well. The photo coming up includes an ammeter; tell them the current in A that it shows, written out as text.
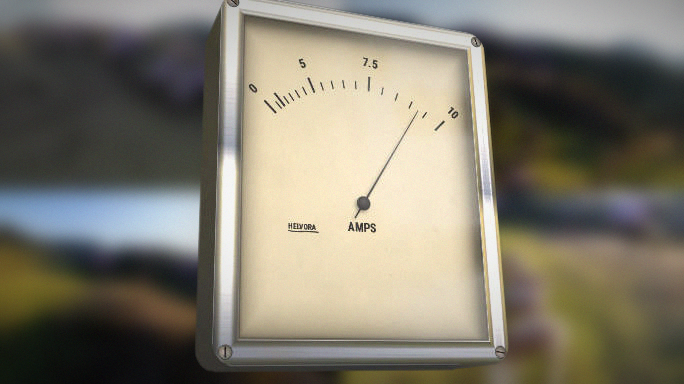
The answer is 9.25 A
